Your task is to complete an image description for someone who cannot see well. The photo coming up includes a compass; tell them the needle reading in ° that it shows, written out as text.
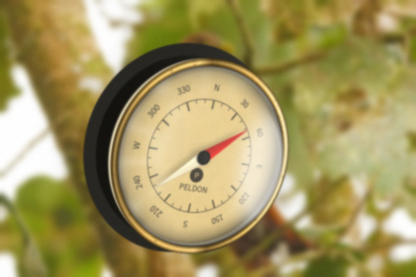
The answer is 50 °
